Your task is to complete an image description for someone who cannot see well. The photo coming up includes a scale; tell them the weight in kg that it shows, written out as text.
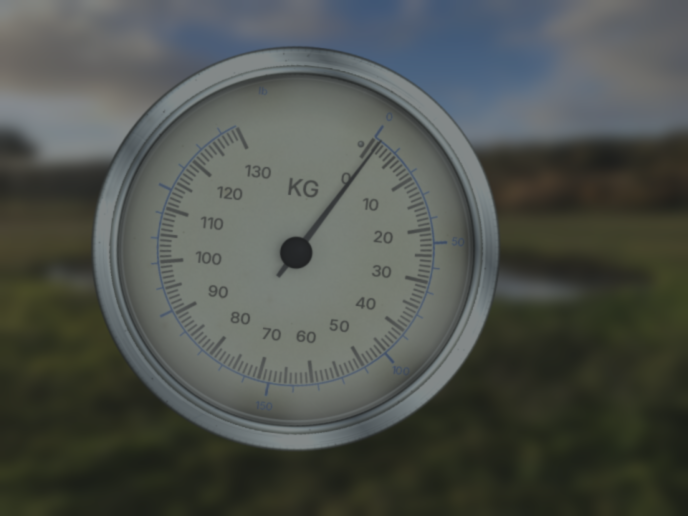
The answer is 1 kg
